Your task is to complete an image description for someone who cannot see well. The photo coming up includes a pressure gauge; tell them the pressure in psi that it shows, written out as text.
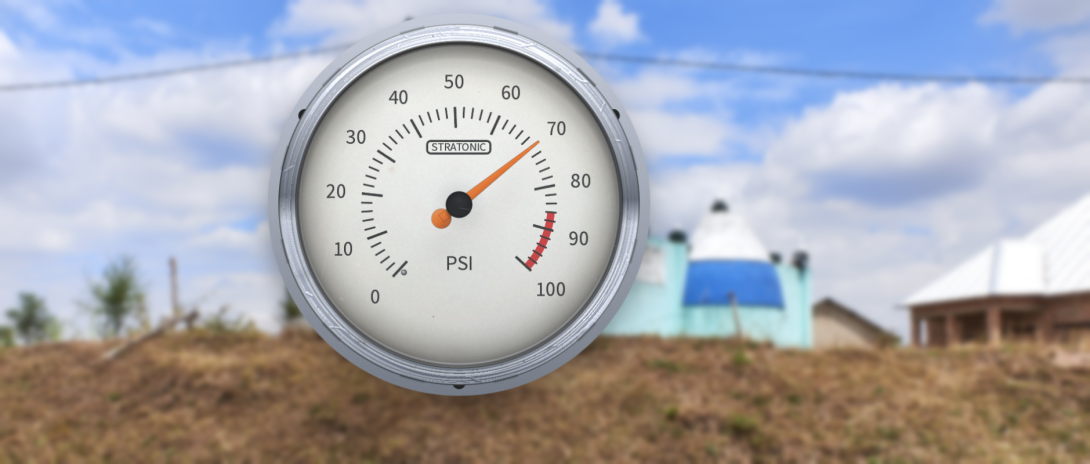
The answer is 70 psi
